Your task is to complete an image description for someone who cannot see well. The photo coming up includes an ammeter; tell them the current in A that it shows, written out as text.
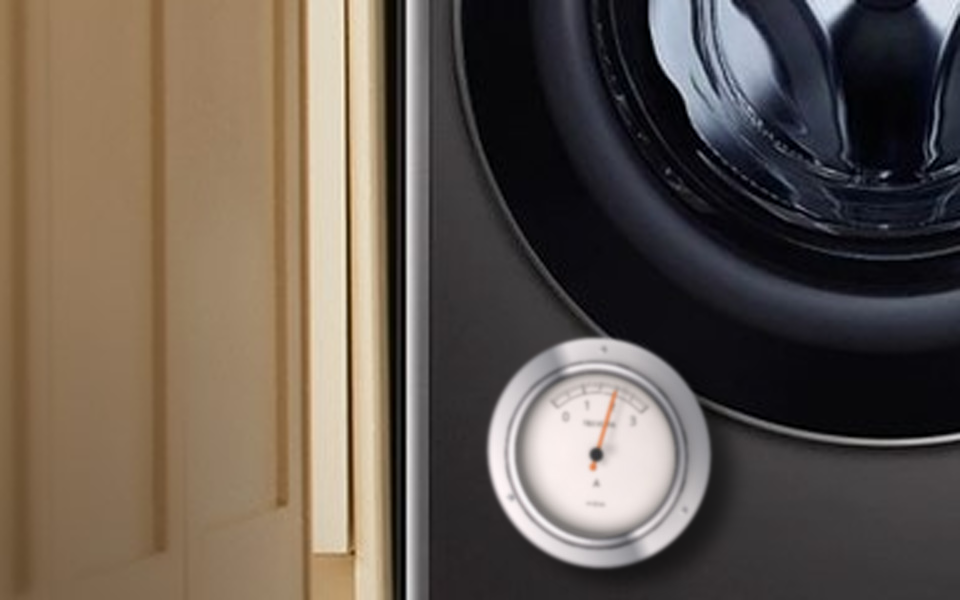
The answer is 2 A
